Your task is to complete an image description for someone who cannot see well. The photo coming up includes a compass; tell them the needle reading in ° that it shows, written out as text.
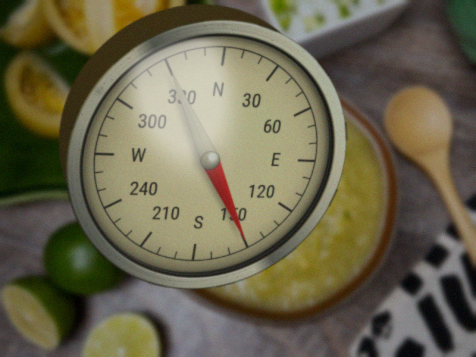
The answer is 150 °
